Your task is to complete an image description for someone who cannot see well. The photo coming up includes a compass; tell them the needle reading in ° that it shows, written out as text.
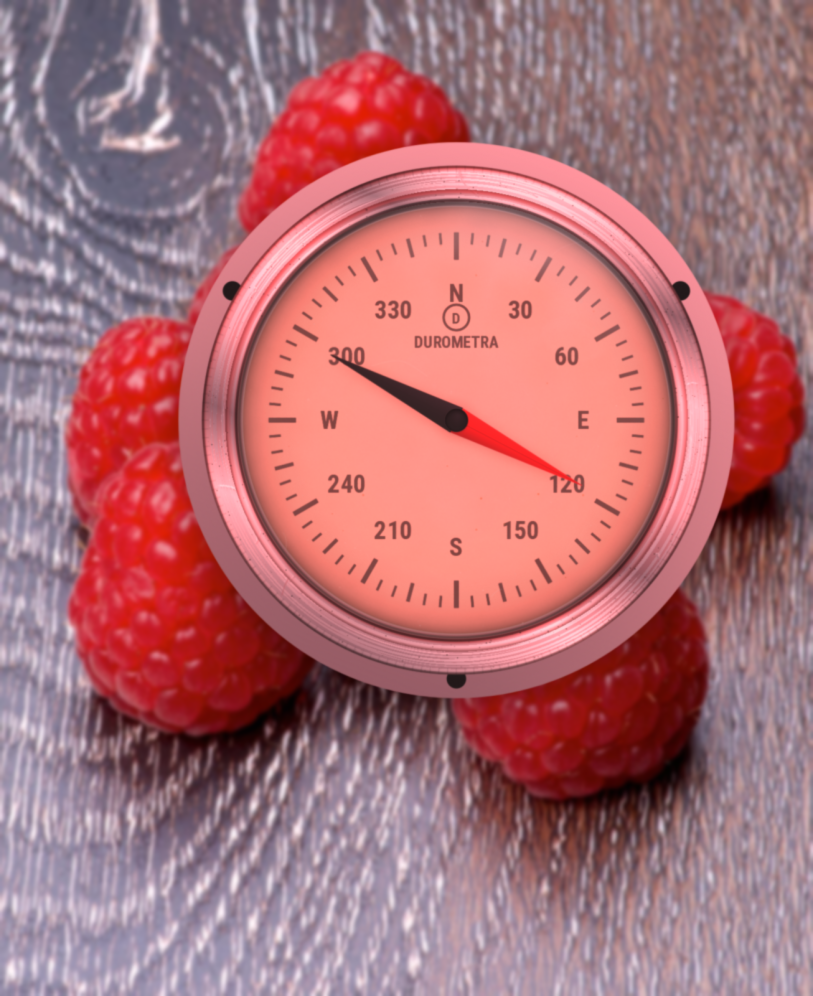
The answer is 117.5 °
